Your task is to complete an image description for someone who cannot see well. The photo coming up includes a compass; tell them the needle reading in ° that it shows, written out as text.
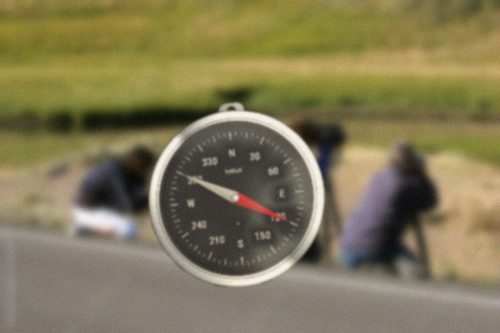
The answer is 120 °
